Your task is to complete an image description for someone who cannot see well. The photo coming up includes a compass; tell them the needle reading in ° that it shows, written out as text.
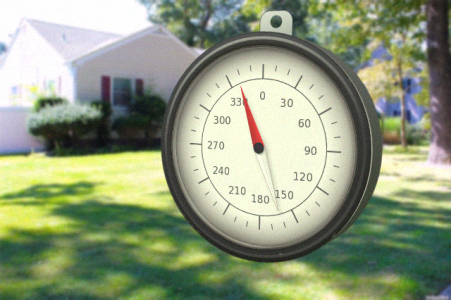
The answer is 340 °
